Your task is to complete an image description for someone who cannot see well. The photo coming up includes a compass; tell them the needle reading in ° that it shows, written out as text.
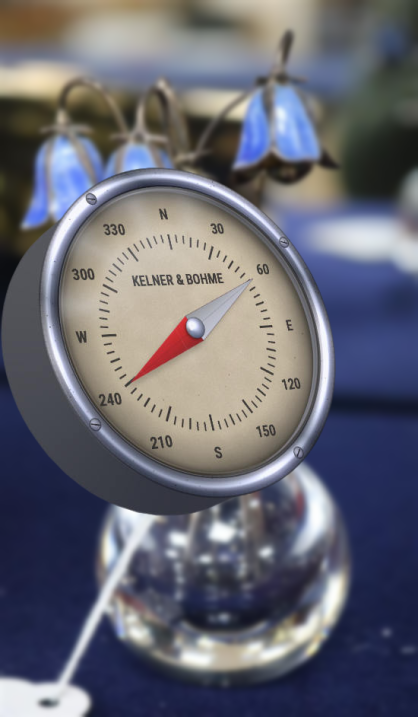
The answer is 240 °
